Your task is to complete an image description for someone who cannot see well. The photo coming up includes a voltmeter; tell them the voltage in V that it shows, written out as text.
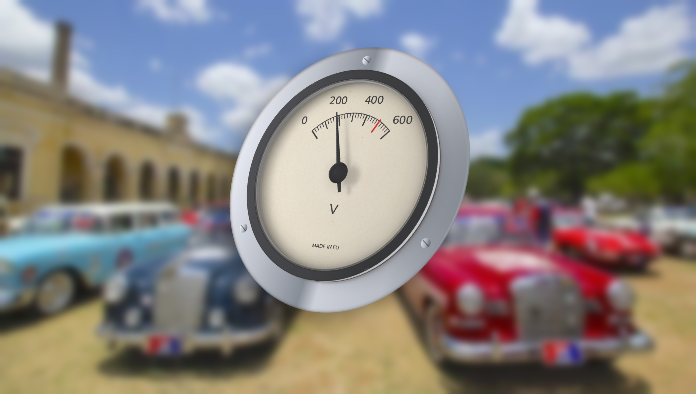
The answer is 200 V
